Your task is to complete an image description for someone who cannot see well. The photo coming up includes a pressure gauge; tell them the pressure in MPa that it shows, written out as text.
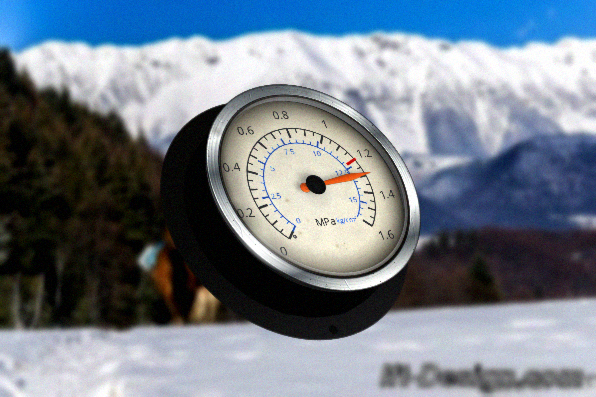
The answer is 1.3 MPa
